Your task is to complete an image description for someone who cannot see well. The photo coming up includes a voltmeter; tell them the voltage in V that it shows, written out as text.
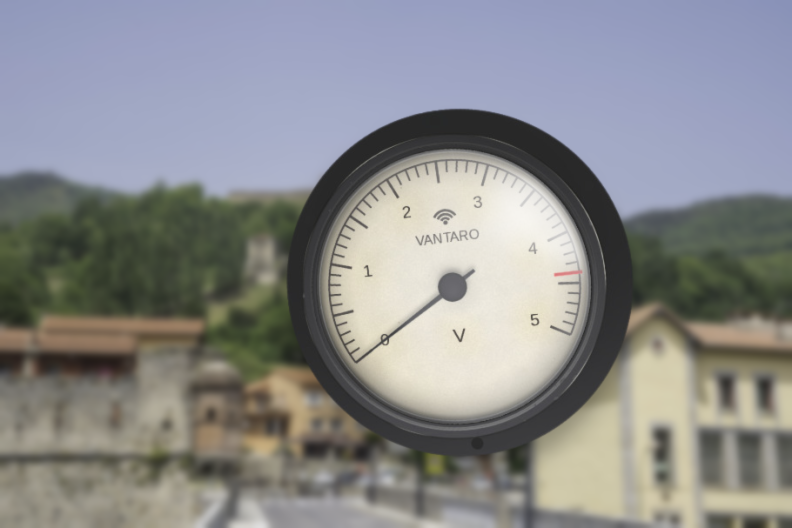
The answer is 0 V
